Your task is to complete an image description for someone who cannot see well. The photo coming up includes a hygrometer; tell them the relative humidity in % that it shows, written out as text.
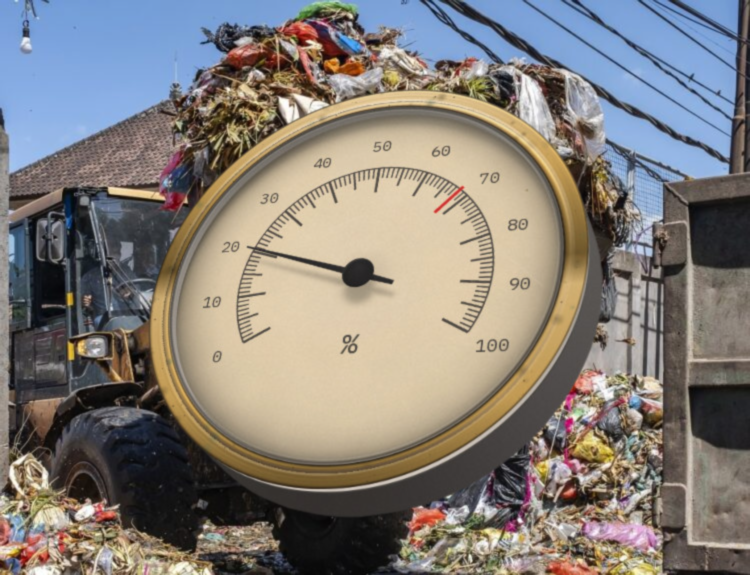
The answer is 20 %
